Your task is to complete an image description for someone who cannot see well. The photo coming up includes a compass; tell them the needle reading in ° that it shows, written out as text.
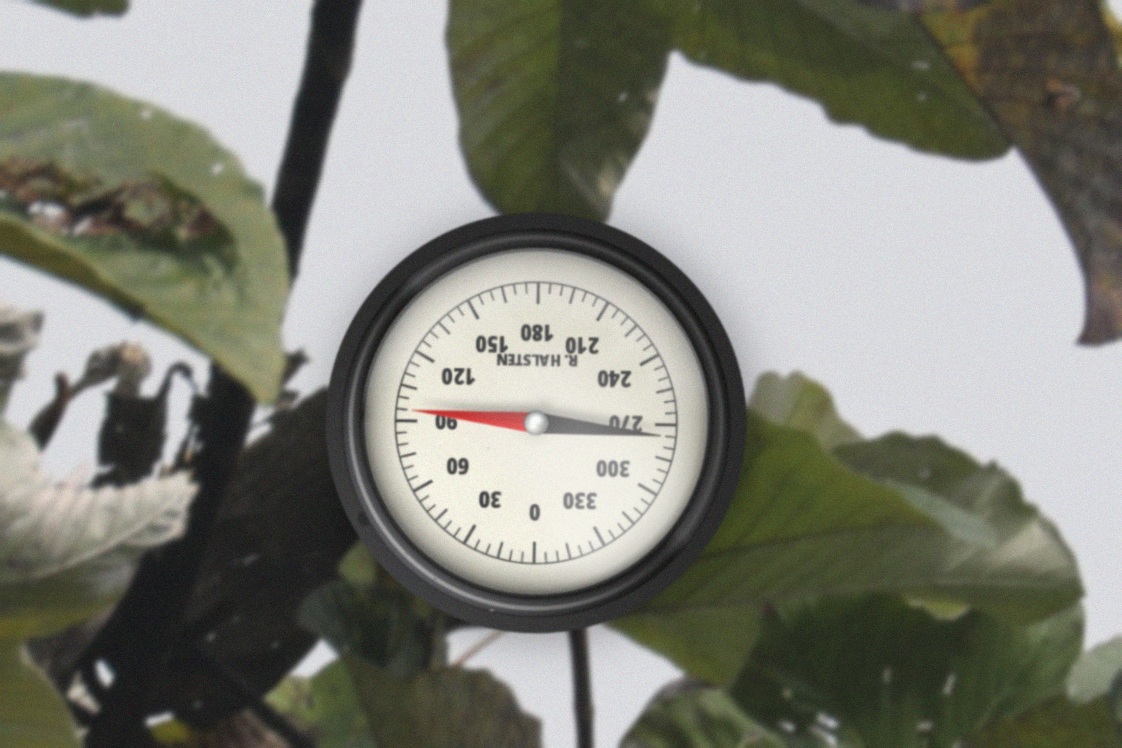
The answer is 95 °
